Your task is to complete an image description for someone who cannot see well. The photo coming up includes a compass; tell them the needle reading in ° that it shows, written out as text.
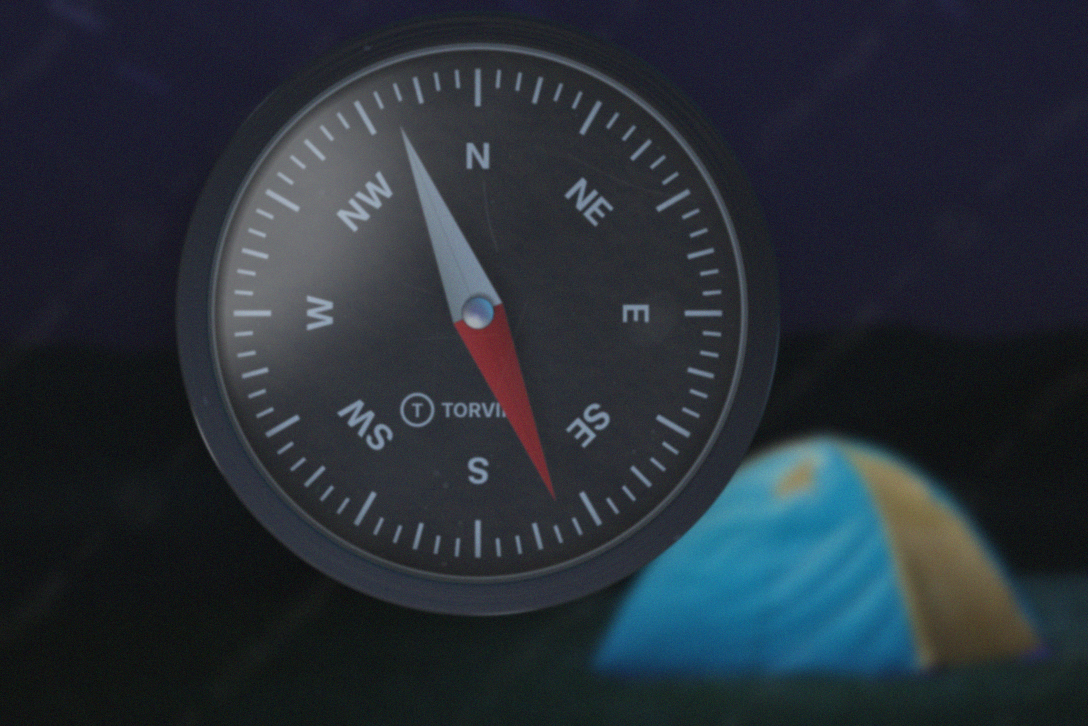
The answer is 157.5 °
